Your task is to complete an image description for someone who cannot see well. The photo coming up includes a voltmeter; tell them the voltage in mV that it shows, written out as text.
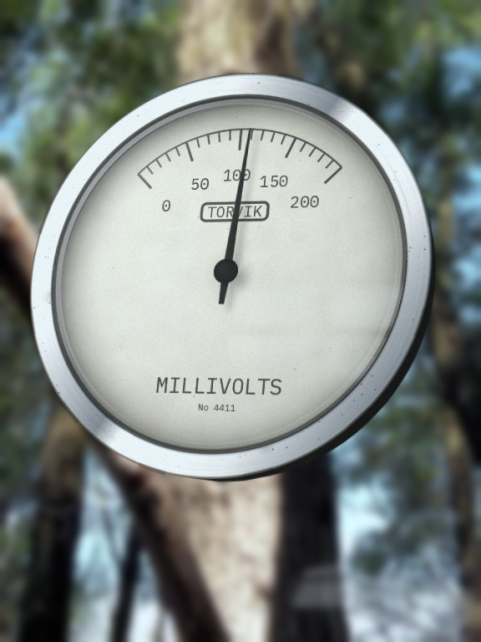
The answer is 110 mV
